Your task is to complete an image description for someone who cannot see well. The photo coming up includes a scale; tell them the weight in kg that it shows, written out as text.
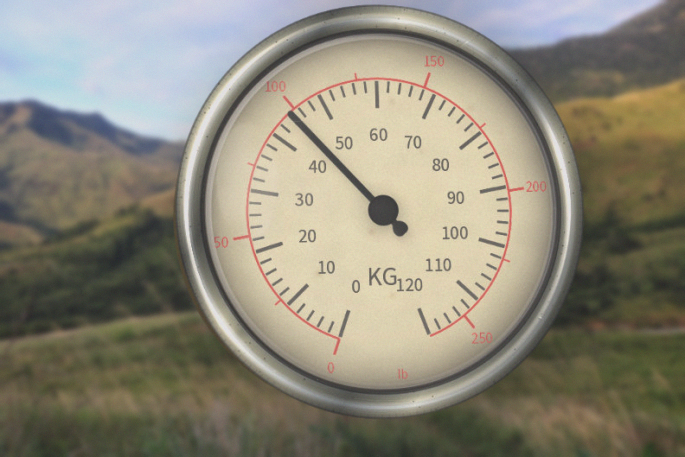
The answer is 44 kg
